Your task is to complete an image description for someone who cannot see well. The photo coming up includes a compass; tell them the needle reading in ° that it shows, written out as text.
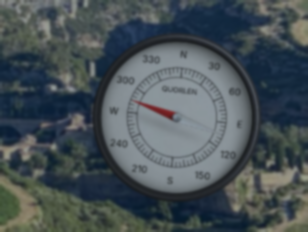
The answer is 285 °
